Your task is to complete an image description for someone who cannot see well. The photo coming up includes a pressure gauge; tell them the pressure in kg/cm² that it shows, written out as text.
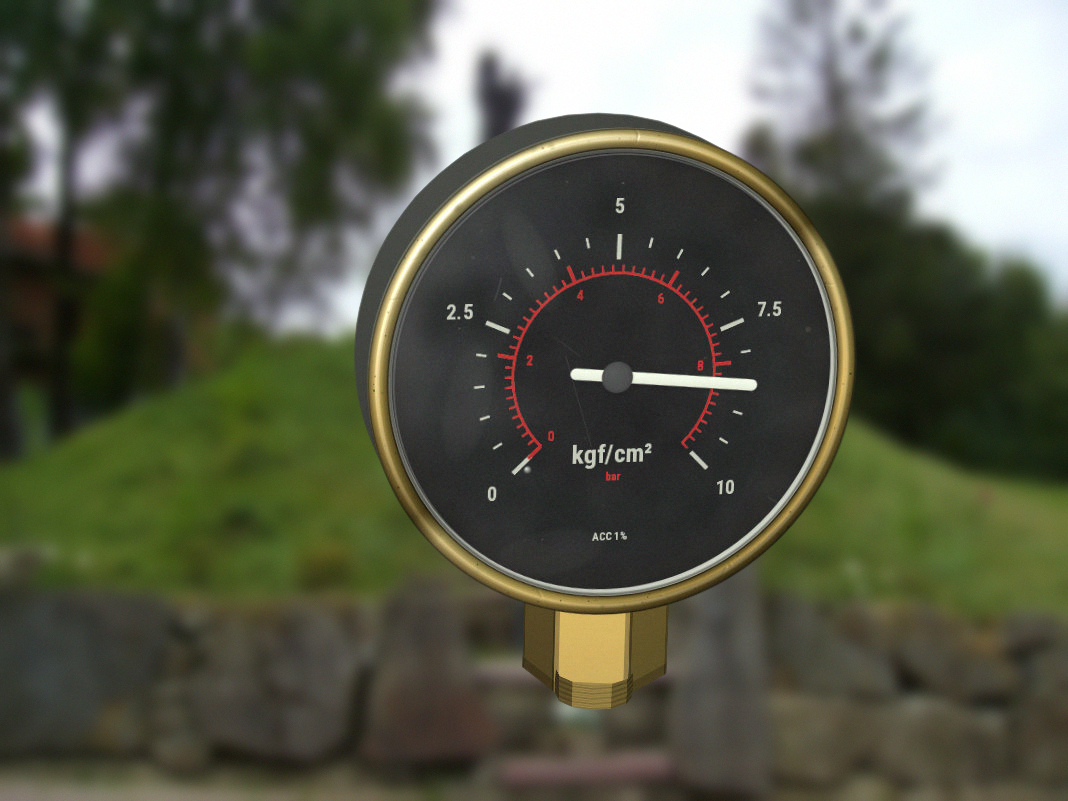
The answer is 8.5 kg/cm²
